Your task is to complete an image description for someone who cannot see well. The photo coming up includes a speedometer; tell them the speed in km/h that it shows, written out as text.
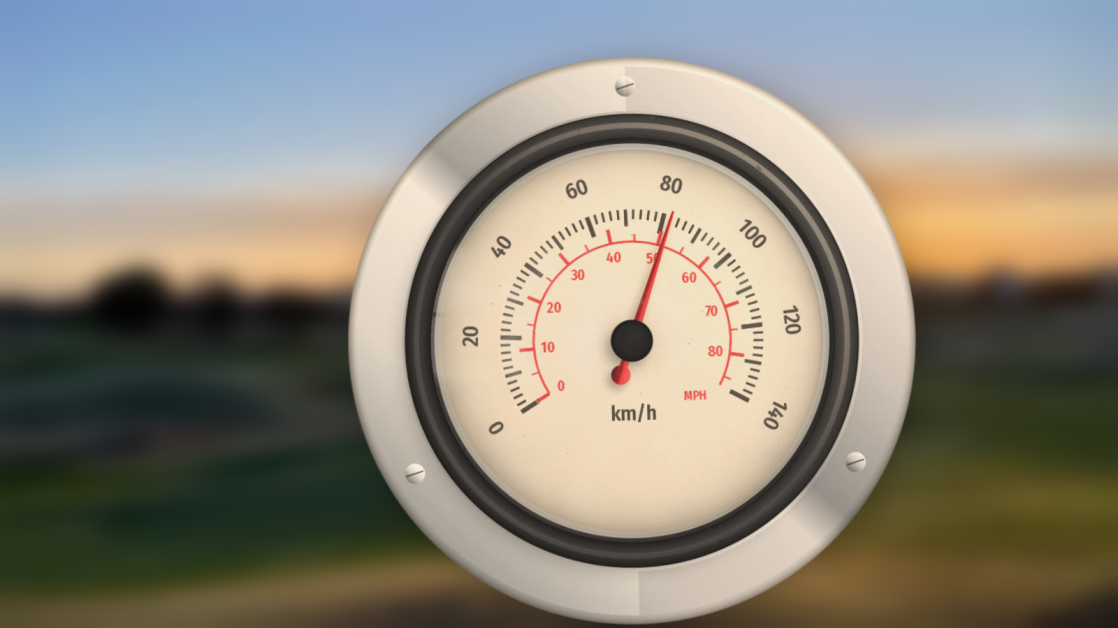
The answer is 82 km/h
